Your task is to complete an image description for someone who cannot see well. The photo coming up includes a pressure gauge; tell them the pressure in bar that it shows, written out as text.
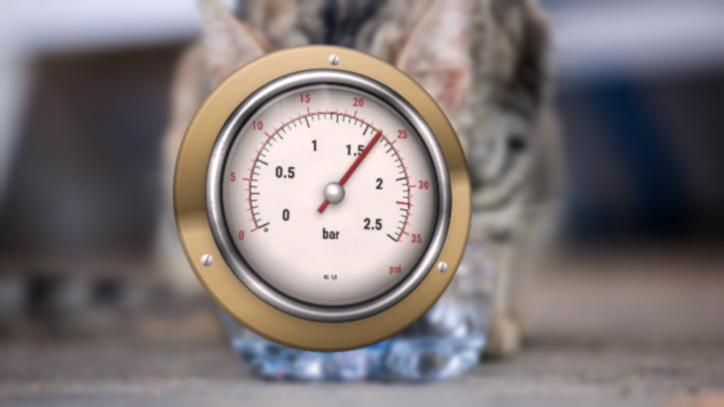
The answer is 1.6 bar
